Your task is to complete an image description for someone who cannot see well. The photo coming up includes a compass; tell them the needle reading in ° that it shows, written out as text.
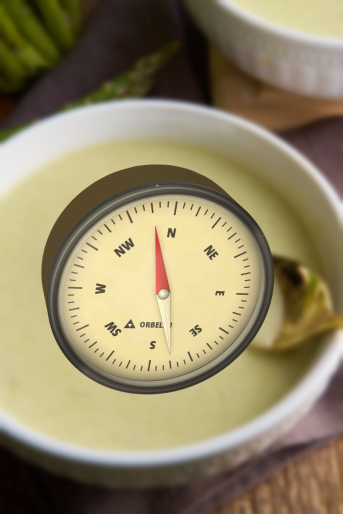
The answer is 345 °
